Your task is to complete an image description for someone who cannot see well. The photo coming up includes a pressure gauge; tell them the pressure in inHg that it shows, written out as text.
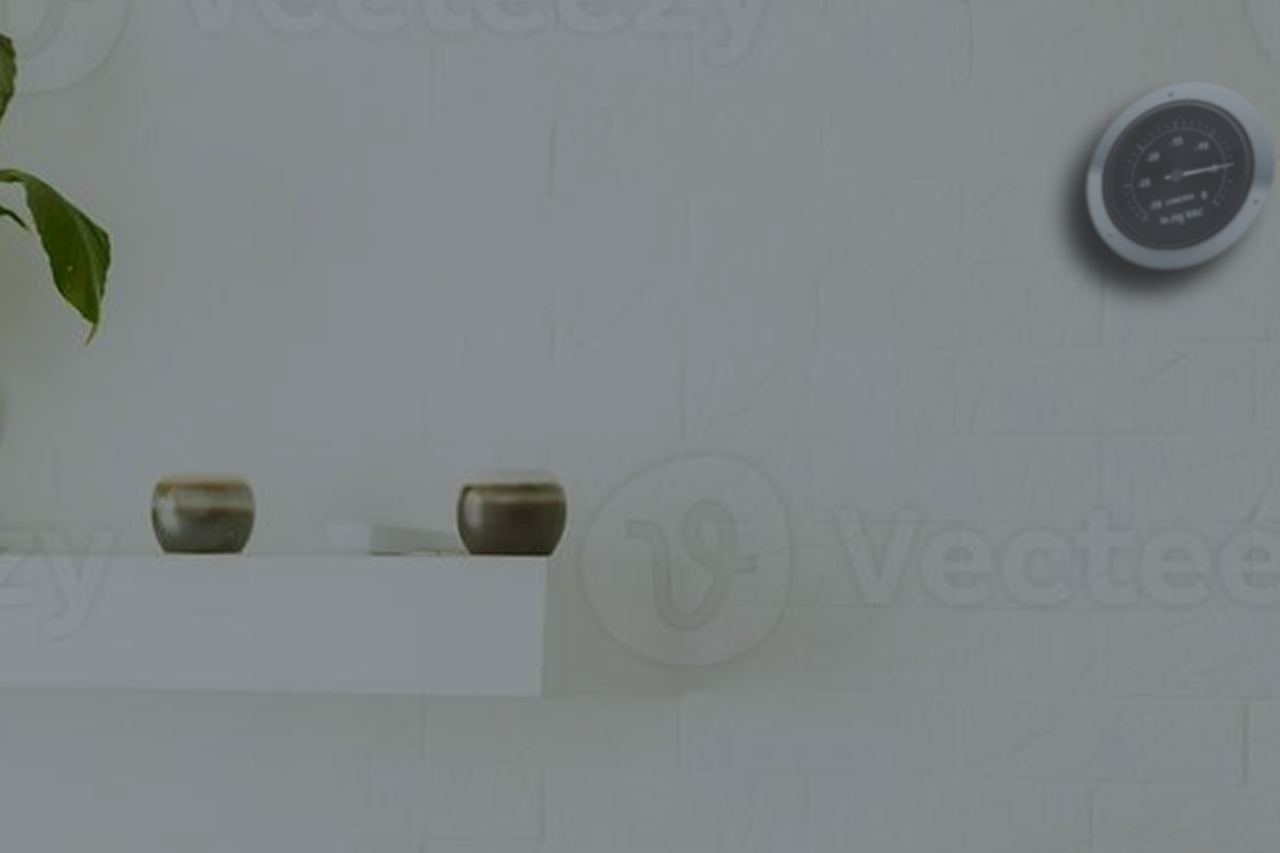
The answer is -5 inHg
